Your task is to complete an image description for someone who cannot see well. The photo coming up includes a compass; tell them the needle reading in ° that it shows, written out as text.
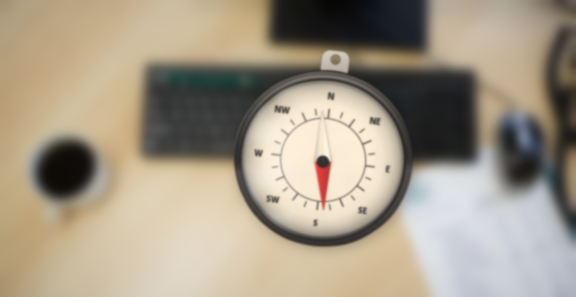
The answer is 172.5 °
